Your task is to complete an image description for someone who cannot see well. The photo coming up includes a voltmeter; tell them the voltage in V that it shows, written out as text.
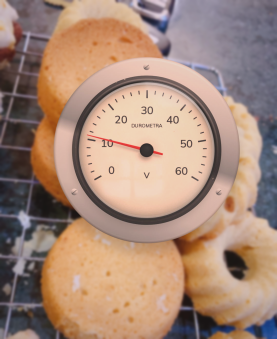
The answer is 11 V
